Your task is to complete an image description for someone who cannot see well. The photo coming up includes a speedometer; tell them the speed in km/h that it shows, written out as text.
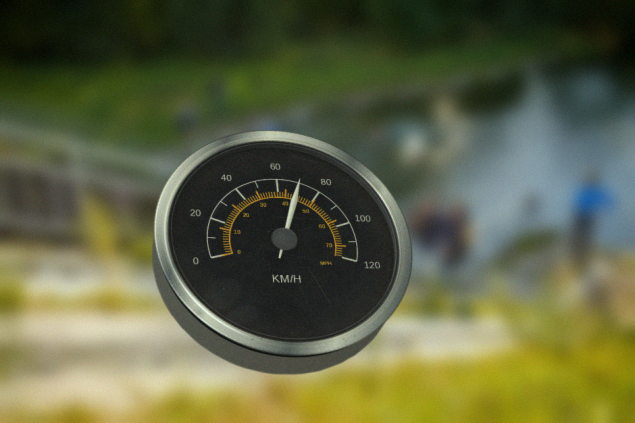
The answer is 70 km/h
